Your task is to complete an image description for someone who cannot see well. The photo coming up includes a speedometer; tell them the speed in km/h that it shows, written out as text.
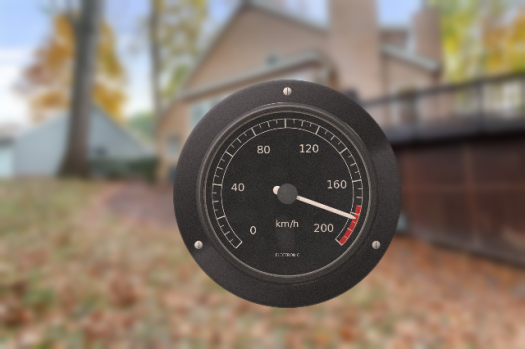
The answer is 182.5 km/h
